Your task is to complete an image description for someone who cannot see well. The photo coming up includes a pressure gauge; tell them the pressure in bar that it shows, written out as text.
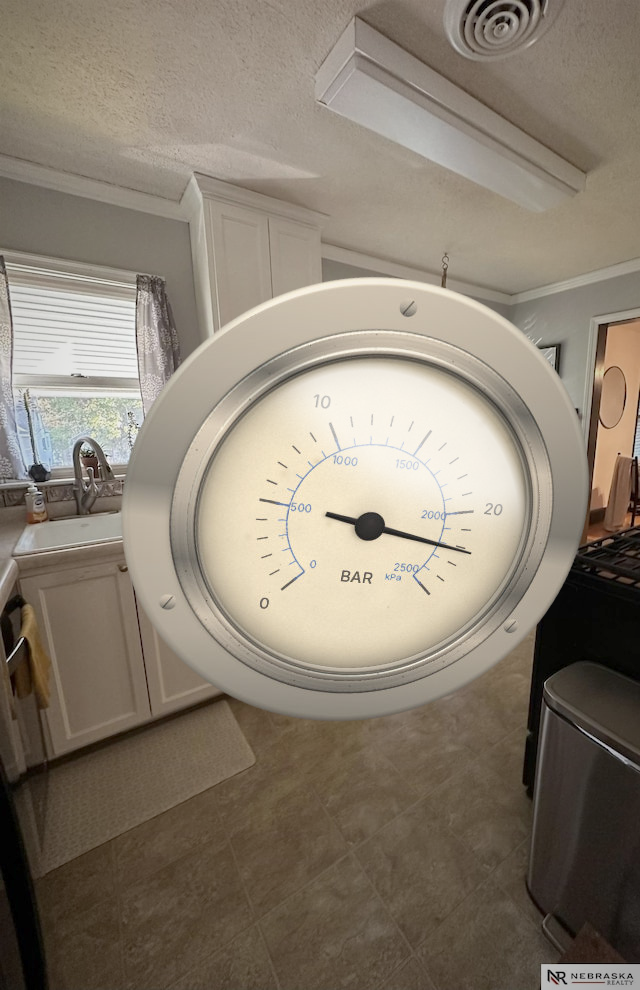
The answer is 22 bar
